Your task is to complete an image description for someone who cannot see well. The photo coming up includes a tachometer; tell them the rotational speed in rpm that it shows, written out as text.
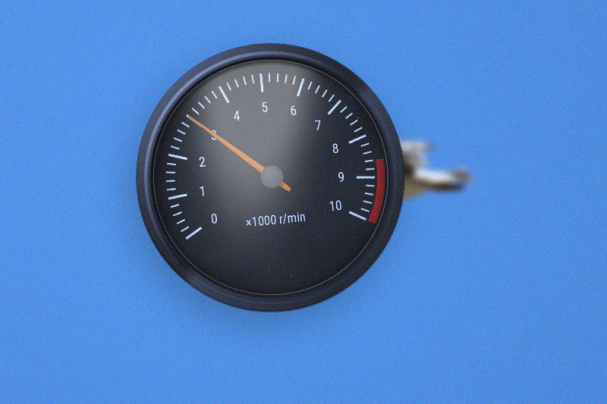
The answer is 3000 rpm
